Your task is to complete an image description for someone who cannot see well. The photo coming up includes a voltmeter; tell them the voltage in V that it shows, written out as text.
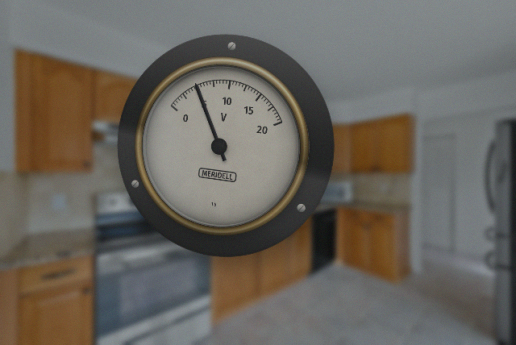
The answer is 5 V
